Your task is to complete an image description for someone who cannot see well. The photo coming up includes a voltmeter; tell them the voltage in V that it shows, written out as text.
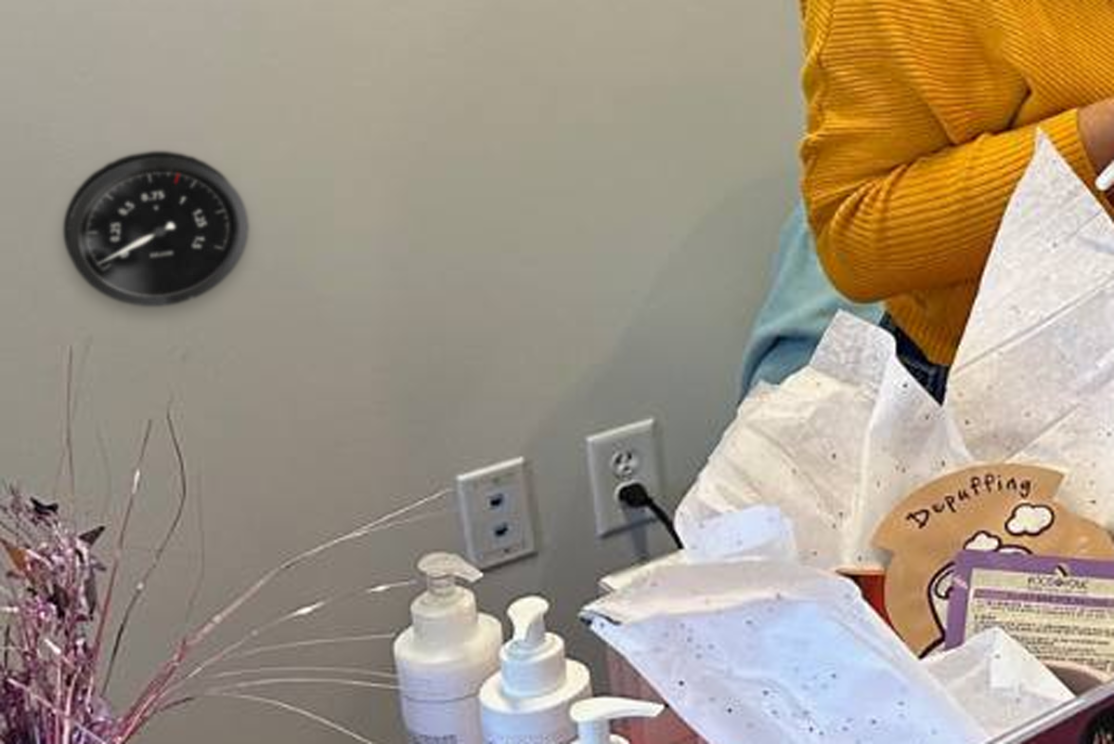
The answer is 0.05 V
